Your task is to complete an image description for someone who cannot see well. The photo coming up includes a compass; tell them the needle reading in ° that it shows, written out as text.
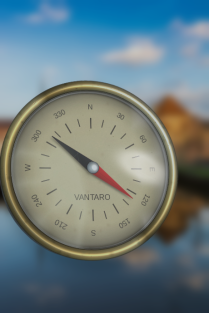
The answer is 127.5 °
